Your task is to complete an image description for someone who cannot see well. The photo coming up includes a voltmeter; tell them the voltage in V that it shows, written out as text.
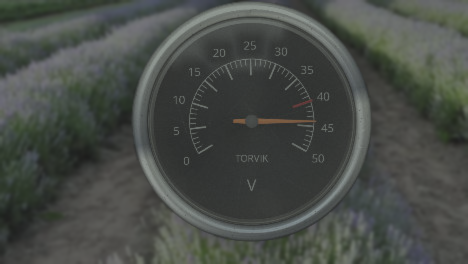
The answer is 44 V
